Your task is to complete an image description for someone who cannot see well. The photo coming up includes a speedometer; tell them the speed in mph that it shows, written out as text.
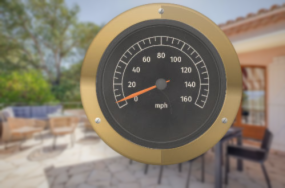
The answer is 5 mph
